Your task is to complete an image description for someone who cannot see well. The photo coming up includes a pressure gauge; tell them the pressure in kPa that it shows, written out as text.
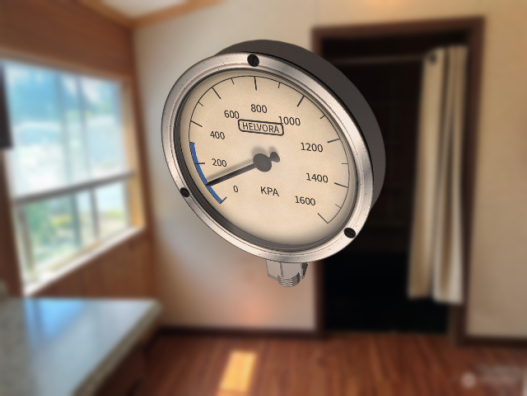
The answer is 100 kPa
